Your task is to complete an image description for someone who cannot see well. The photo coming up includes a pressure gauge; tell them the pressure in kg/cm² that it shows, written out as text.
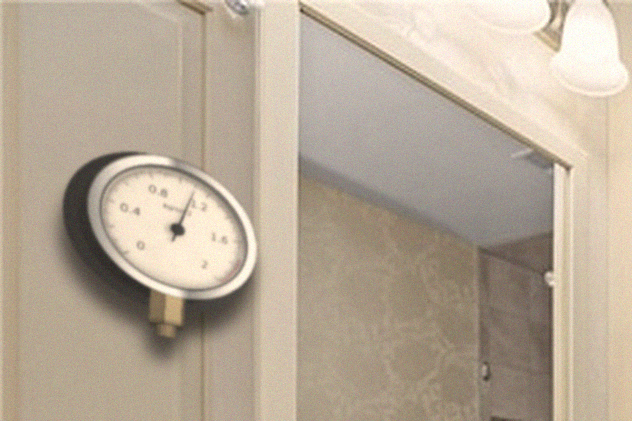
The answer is 1.1 kg/cm²
